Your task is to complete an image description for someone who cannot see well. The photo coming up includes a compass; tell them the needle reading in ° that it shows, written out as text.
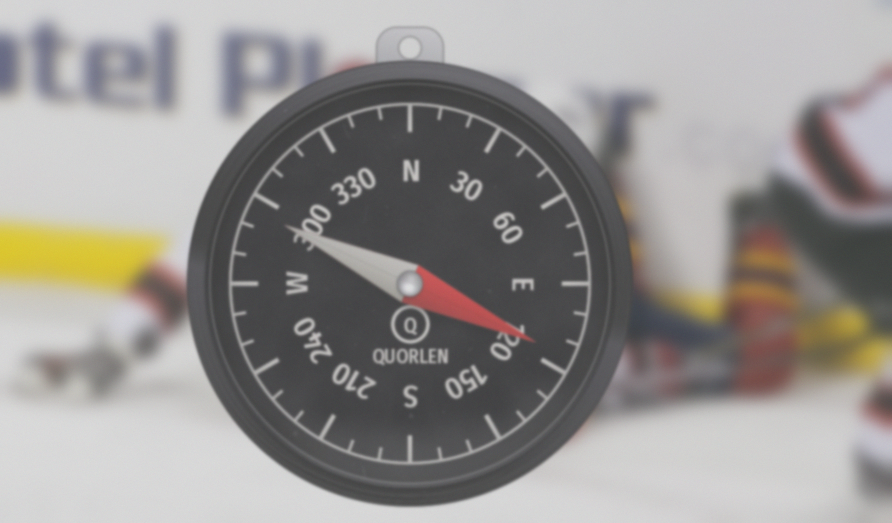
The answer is 115 °
